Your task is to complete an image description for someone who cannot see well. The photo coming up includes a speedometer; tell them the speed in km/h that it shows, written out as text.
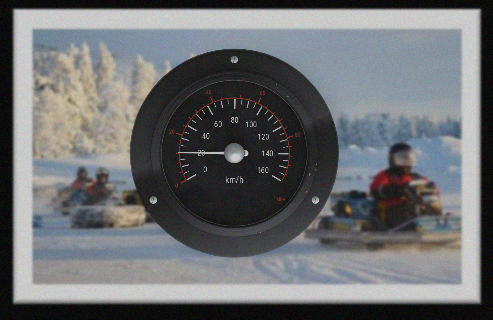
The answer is 20 km/h
